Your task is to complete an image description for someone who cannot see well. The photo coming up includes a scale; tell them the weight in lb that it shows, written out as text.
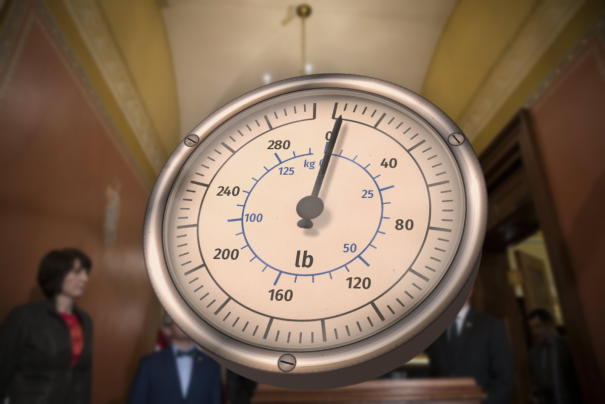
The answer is 4 lb
